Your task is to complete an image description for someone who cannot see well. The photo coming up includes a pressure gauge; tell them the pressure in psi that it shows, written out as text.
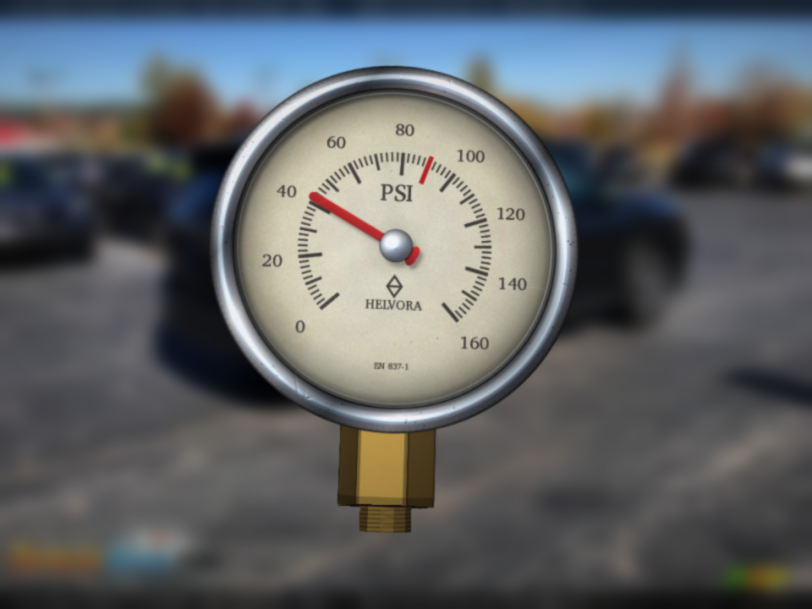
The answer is 42 psi
